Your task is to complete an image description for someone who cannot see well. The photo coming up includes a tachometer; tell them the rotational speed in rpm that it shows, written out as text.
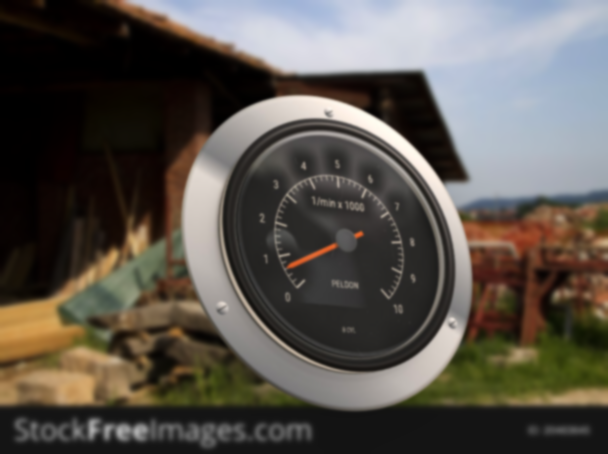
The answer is 600 rpm
